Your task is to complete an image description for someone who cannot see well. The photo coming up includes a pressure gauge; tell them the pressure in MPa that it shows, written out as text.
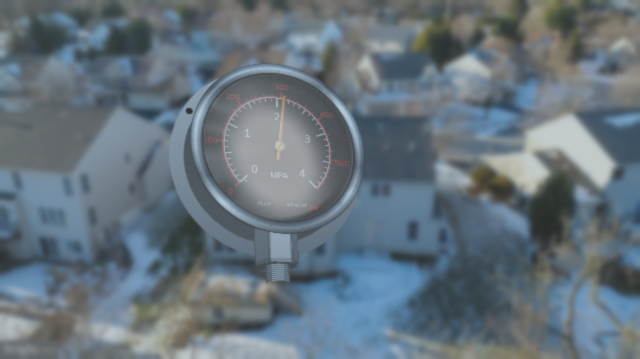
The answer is 2.1 MPa
